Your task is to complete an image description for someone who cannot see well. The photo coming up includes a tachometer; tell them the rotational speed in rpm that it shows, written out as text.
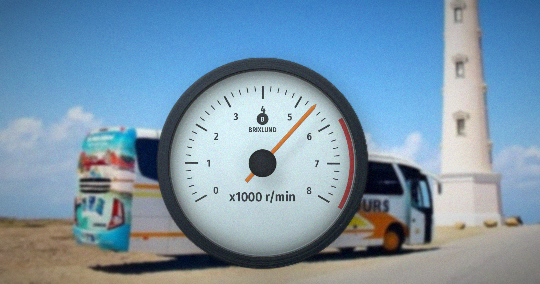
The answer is 5400 rpm
